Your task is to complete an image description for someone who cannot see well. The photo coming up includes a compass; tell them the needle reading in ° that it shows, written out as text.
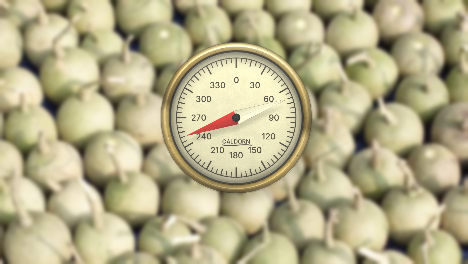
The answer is 250 °
